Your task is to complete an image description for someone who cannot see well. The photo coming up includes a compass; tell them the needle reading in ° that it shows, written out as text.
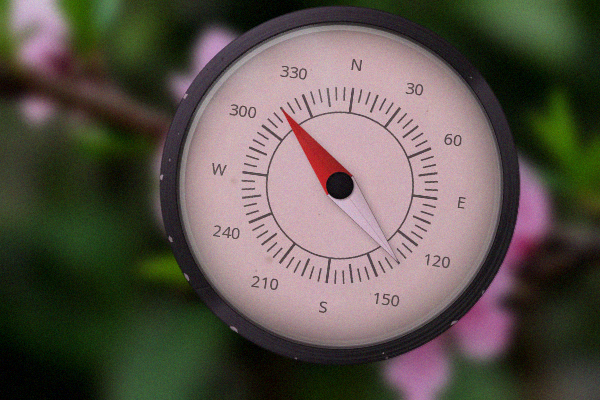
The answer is 315 °
